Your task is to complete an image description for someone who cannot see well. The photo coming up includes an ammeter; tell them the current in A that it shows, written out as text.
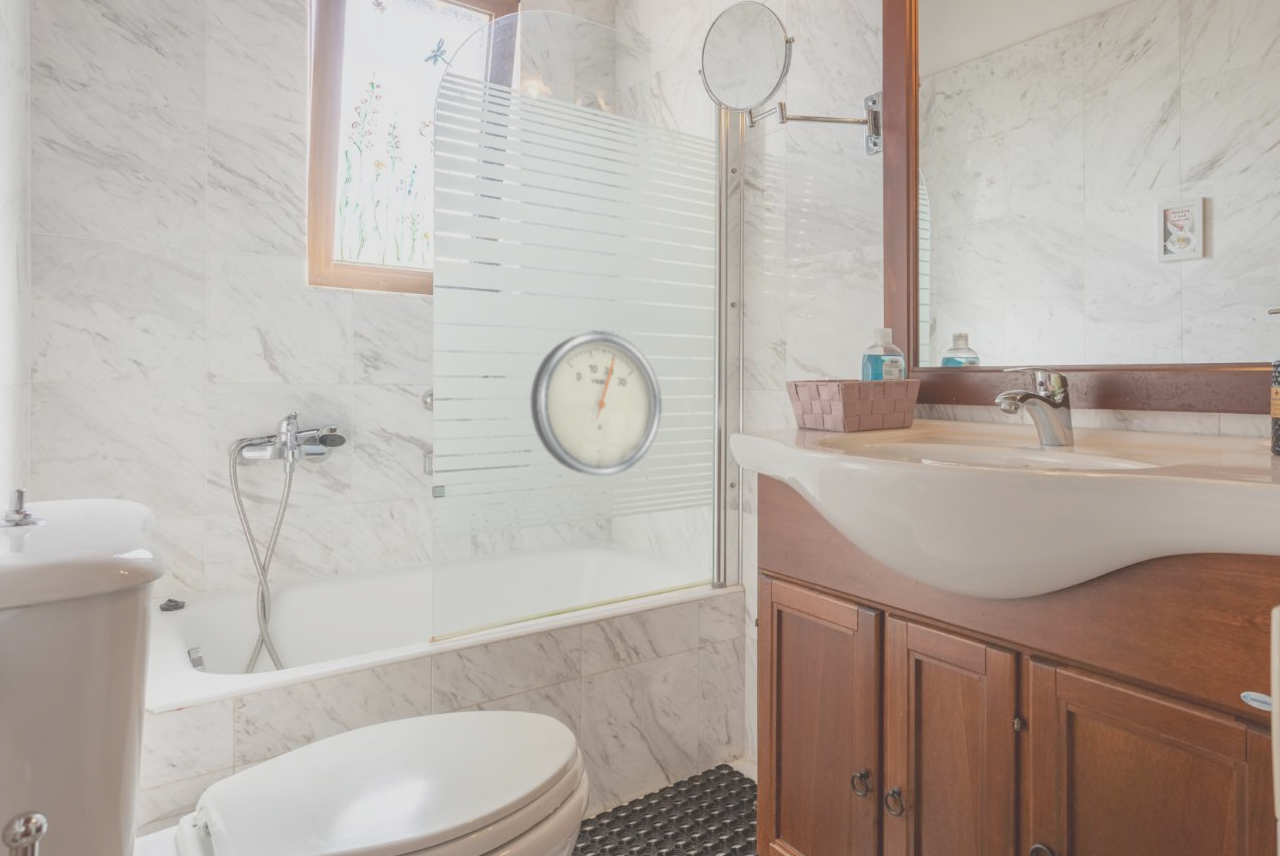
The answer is 20 A
